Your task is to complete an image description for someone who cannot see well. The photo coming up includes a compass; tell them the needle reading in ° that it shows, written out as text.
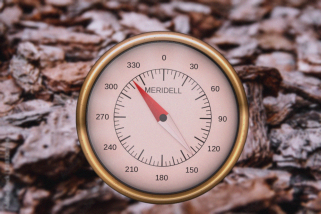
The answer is 320 °
